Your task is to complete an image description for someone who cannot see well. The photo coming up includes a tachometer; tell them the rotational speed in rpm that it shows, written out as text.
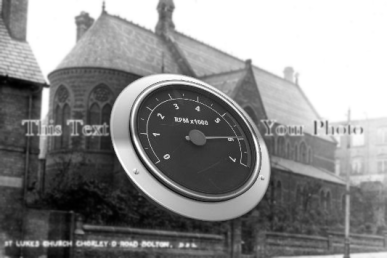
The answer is 6000 rpm
